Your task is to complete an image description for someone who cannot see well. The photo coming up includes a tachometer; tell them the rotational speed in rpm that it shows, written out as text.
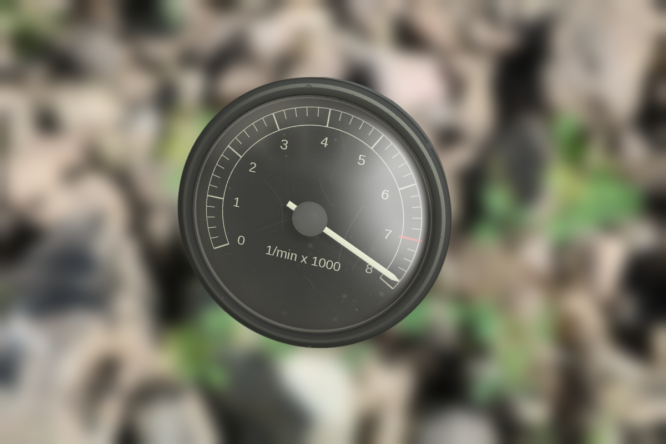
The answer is 7800 rpm
